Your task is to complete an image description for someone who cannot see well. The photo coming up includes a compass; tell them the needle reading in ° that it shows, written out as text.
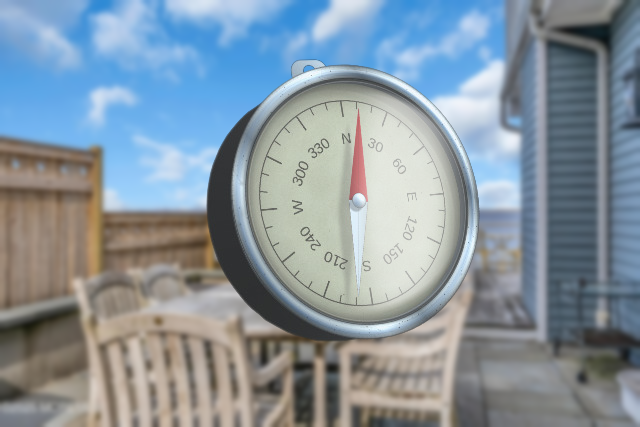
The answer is 10 °
